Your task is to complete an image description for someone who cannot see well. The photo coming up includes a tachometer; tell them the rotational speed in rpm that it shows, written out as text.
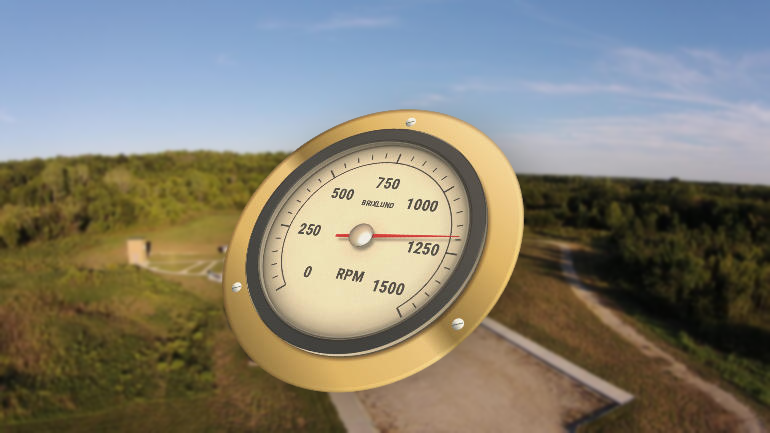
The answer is 1200 rpm
